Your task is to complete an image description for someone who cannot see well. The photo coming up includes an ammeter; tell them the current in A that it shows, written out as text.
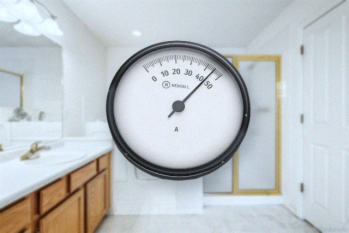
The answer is 45 A
